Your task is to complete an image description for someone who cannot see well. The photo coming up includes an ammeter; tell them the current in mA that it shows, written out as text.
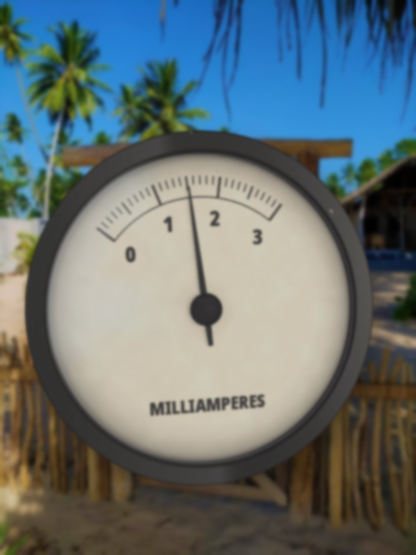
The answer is 1.5 mA
